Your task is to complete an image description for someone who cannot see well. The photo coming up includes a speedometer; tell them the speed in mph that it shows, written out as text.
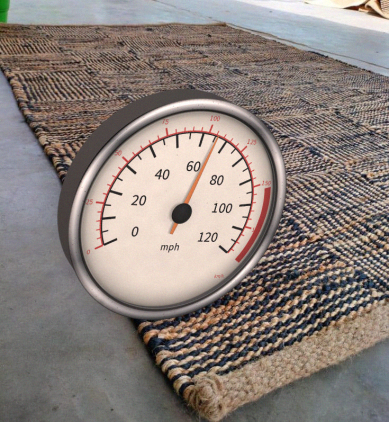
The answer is 65 mph
